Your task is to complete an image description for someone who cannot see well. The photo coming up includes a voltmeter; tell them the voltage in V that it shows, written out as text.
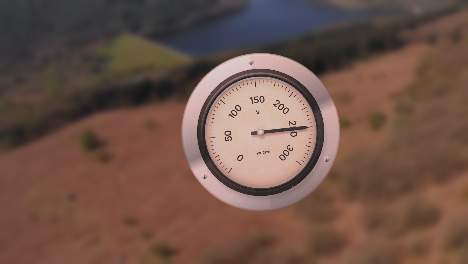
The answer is 250 V
